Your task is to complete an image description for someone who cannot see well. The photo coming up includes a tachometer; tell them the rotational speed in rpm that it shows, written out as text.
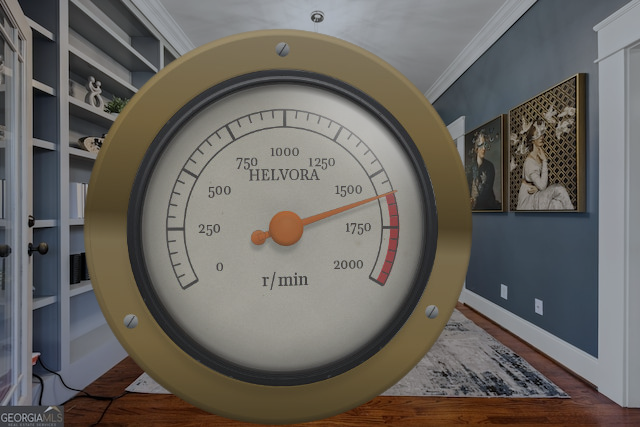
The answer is 1600 rpm
